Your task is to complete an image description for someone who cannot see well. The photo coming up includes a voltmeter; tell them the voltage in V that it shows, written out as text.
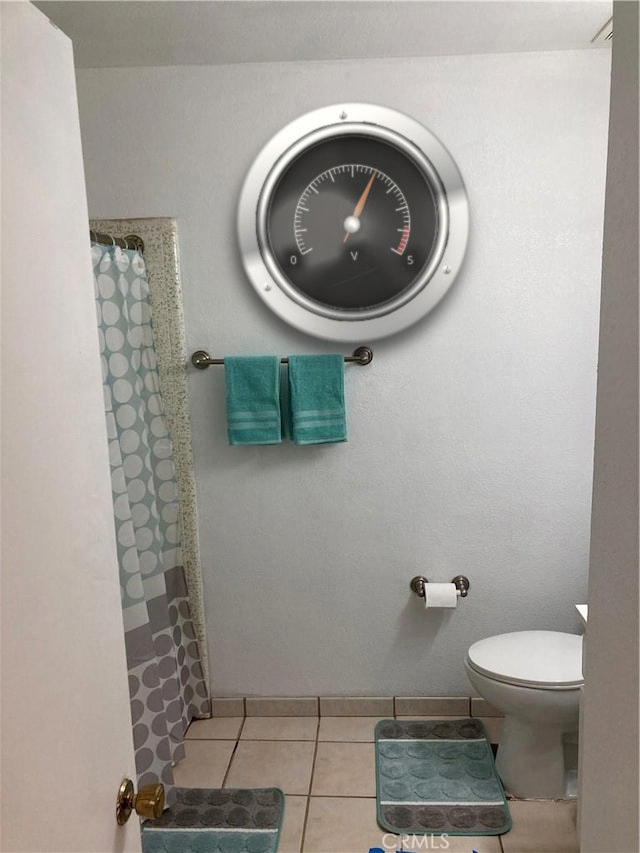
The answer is 3 V
